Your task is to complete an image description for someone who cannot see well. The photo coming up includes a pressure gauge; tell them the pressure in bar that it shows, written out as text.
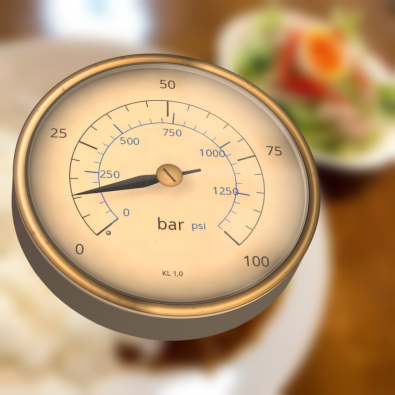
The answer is 10 bar
